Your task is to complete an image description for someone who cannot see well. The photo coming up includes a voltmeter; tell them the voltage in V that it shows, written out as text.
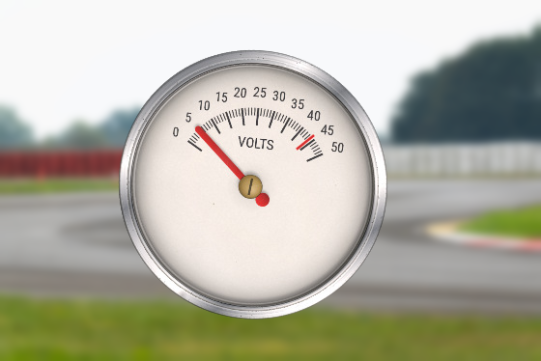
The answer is 5 V
